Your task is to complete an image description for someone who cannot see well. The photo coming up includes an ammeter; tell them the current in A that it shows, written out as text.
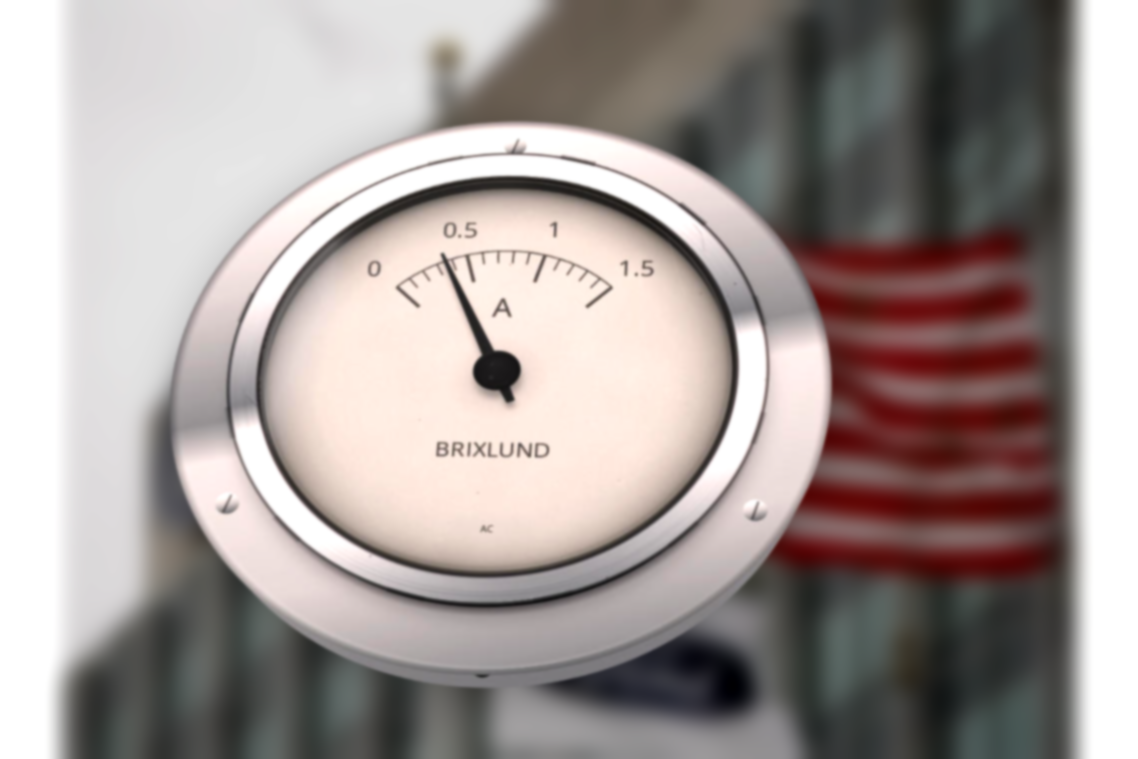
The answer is 0.35 A
